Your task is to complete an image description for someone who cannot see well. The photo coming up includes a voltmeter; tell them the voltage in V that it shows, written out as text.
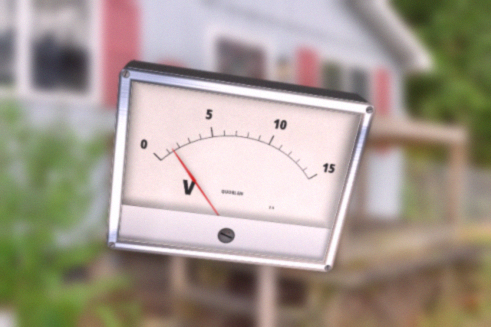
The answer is 1.5 V
